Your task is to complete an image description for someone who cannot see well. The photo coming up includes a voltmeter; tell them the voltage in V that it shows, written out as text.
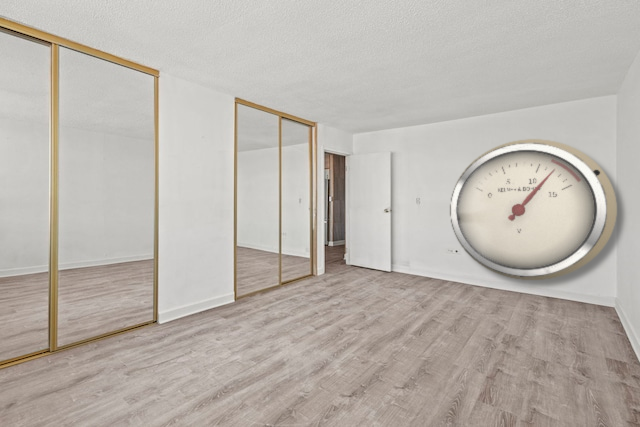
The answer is 12 V
